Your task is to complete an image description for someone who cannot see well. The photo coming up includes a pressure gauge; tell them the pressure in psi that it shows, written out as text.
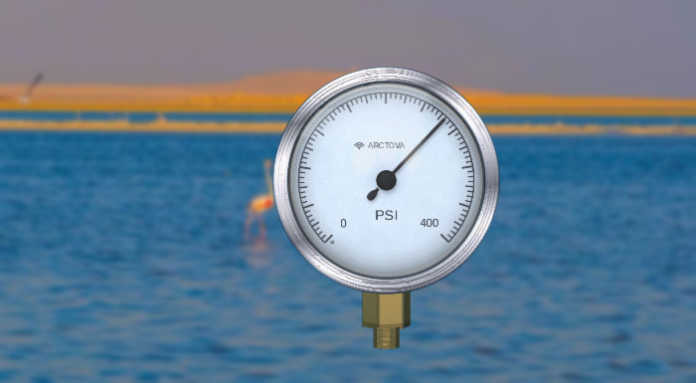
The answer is 265 psi
